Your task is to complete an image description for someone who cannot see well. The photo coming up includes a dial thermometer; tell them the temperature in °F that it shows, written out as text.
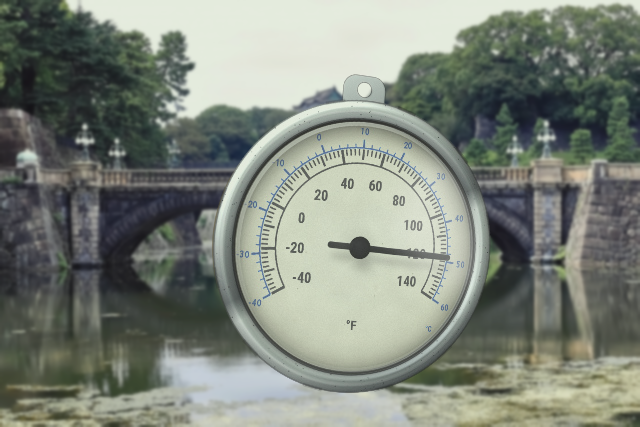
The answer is 120 °F
